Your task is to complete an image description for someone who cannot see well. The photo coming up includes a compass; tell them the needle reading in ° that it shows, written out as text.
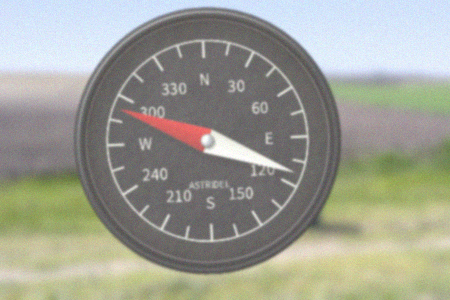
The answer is 292.5 °
